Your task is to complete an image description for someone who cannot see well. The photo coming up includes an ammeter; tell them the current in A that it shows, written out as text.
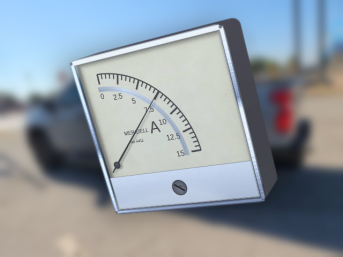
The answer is 7.5 A
